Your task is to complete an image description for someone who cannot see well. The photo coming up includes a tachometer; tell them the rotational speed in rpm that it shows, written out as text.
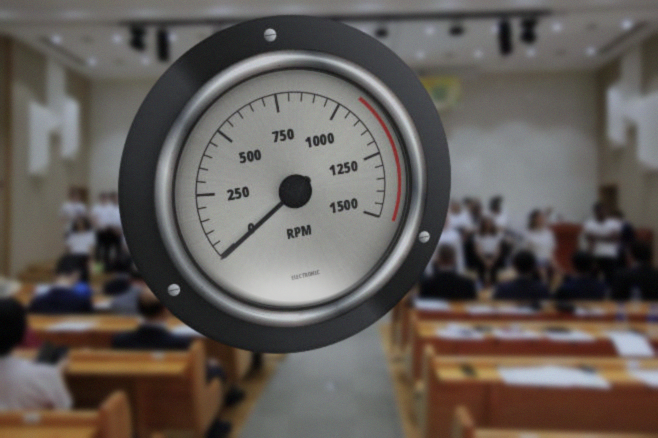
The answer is 0 rpm
